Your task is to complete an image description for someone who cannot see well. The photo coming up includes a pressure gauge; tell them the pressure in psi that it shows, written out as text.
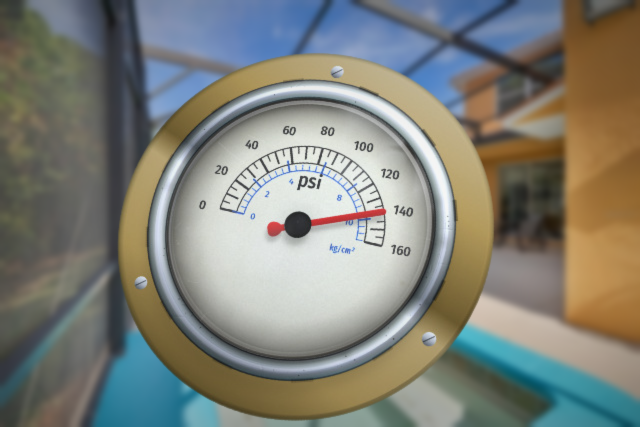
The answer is 140 psi
